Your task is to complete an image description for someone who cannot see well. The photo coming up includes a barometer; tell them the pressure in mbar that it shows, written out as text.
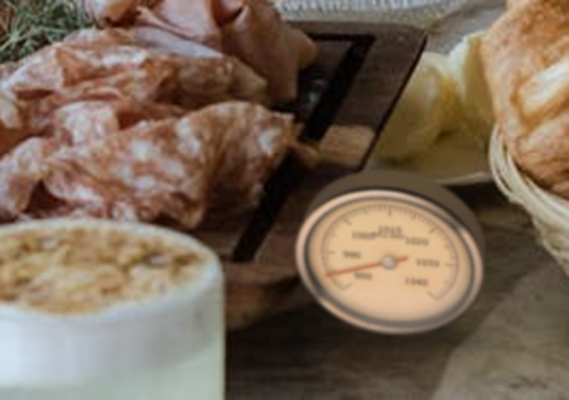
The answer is 985 mbar
